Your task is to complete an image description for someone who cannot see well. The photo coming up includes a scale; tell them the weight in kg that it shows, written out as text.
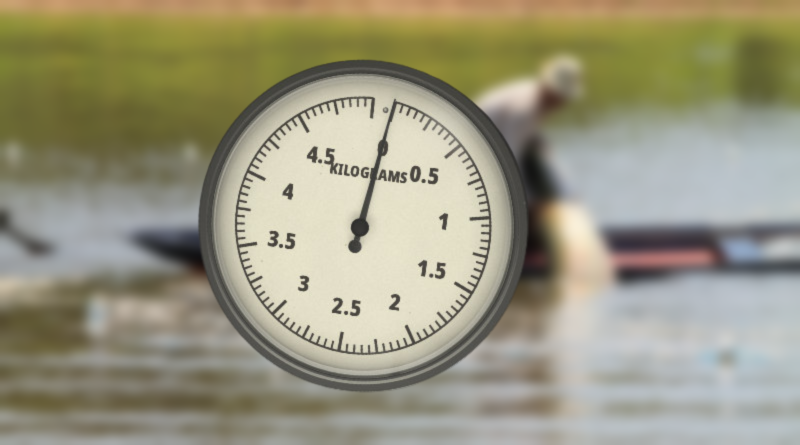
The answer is 0 kg
